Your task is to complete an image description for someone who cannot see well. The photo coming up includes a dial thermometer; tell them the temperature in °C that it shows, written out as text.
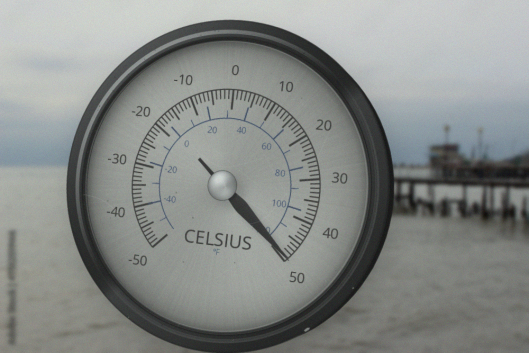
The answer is 49 °C
